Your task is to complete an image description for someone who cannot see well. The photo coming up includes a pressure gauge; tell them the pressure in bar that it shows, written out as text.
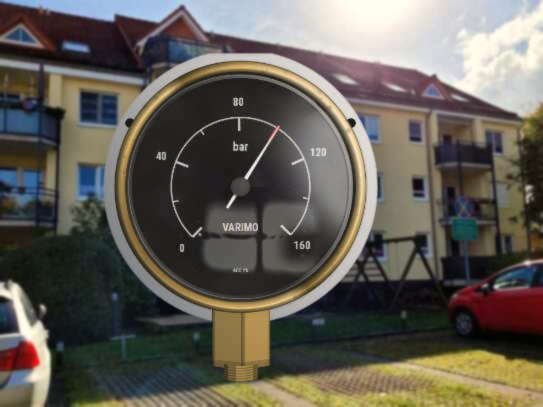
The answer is 100 bar
